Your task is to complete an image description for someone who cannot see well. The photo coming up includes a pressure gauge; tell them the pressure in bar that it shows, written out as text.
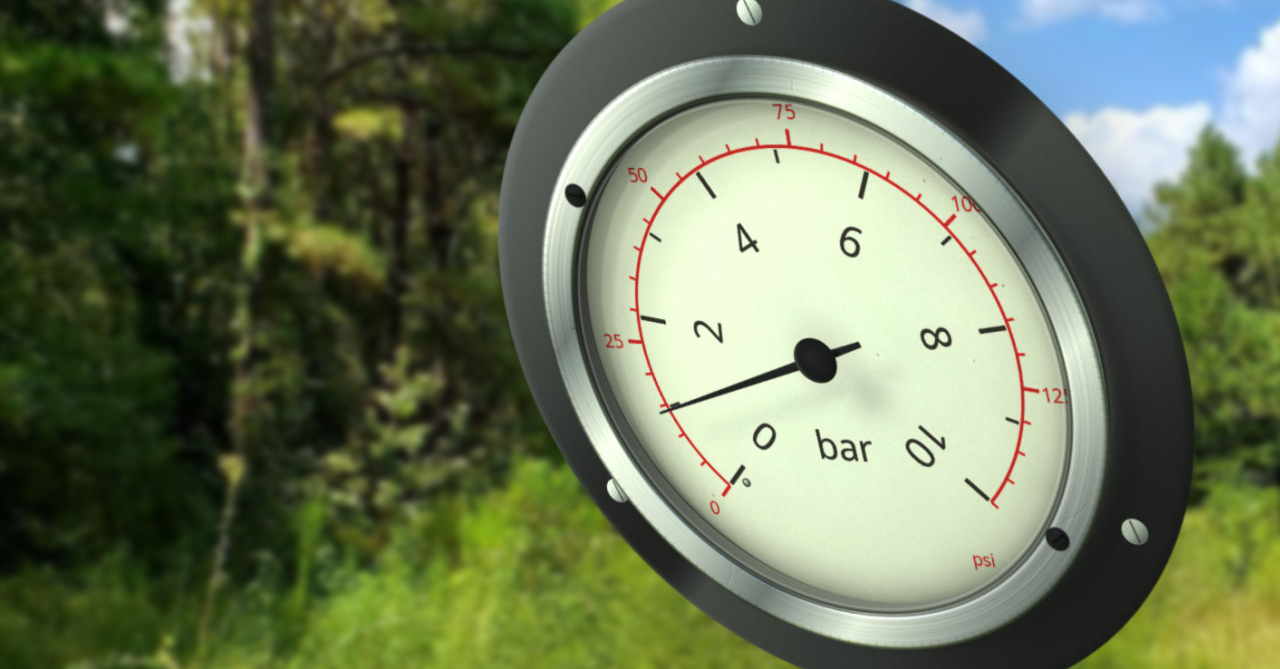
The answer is 1 bar
